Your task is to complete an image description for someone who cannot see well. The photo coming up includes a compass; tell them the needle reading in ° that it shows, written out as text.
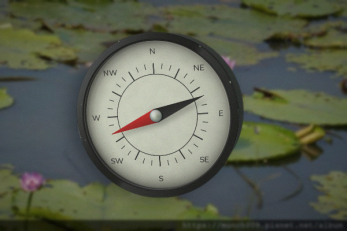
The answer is 250 °
